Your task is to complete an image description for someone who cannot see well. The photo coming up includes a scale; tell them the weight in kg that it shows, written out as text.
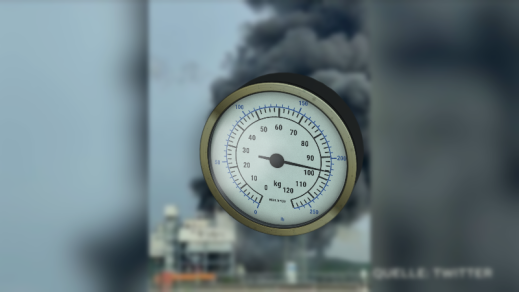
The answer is 96 kg
